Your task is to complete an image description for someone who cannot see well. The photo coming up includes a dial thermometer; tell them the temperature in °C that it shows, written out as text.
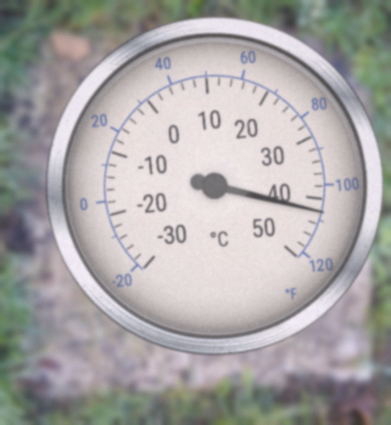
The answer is 42 °C
